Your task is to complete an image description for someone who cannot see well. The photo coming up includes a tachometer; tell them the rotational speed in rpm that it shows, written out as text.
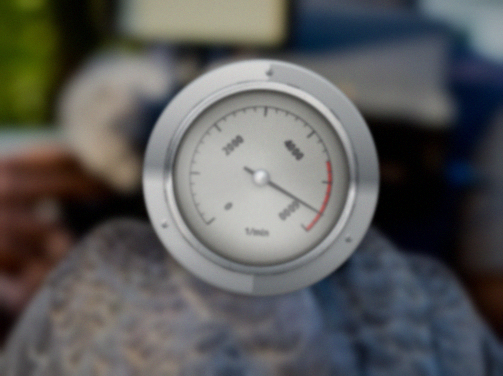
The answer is 5600 rpm
